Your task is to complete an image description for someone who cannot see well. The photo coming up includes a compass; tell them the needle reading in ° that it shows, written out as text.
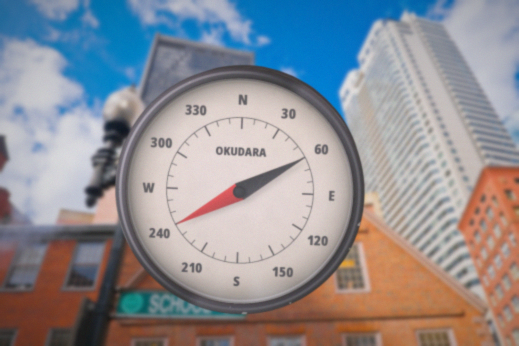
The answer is 240 °
